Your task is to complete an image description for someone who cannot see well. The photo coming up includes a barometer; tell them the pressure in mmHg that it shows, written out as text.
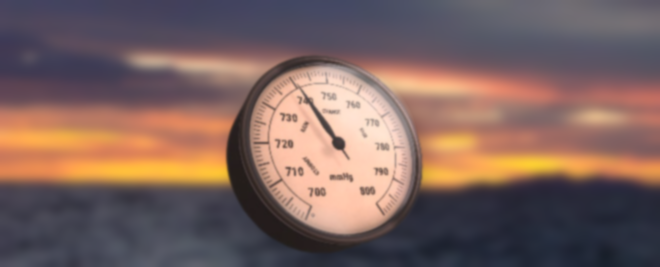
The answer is 740 mmHg
